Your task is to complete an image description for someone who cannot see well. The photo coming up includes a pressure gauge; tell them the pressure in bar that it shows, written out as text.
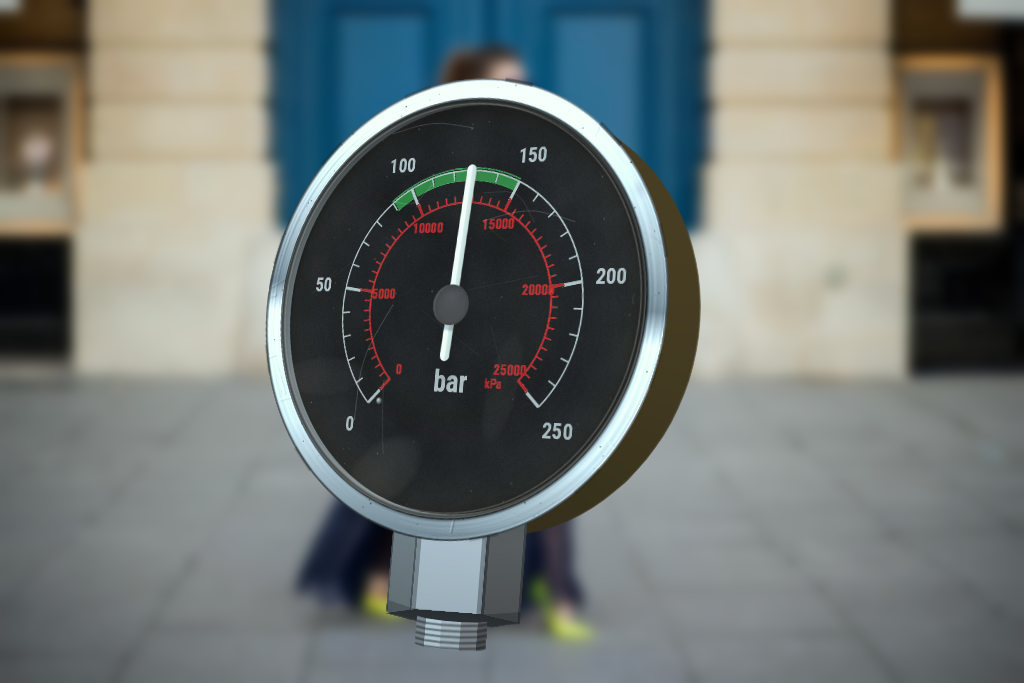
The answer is 130 bar
